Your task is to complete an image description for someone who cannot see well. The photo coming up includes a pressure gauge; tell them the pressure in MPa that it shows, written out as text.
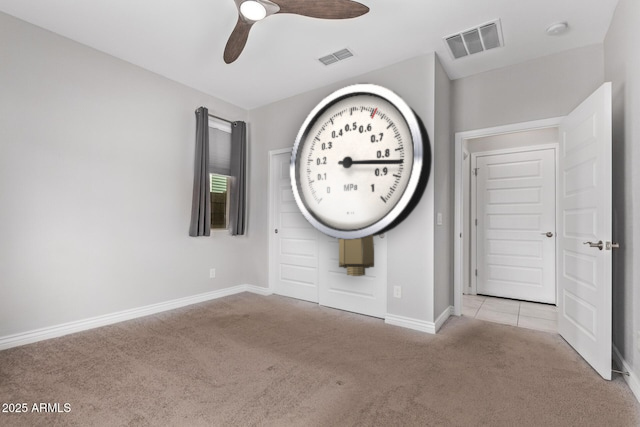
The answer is 0.85 MPa
